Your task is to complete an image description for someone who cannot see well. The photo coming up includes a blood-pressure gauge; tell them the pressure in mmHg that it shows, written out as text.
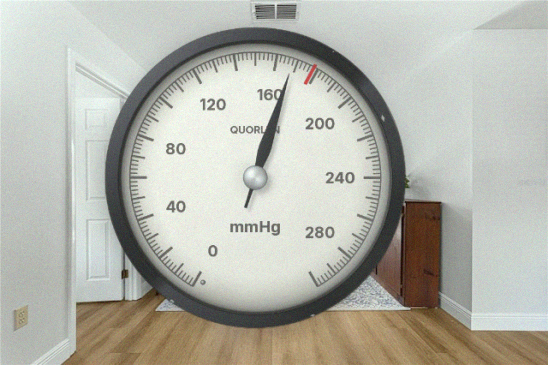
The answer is 168 mmHg
